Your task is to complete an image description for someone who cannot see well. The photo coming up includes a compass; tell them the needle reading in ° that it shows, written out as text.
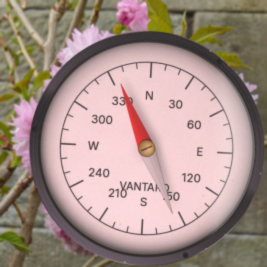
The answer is 335 °
